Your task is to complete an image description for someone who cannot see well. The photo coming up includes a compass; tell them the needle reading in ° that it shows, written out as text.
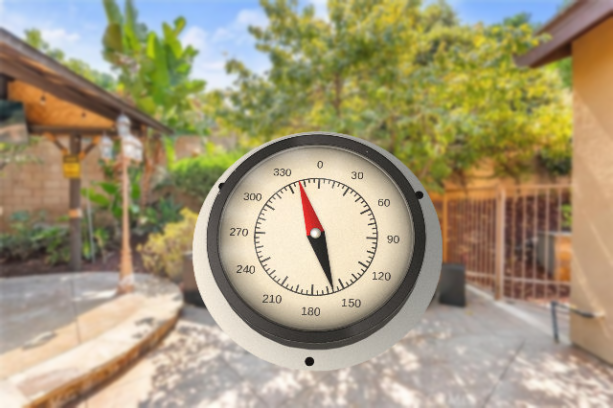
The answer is 340 °
